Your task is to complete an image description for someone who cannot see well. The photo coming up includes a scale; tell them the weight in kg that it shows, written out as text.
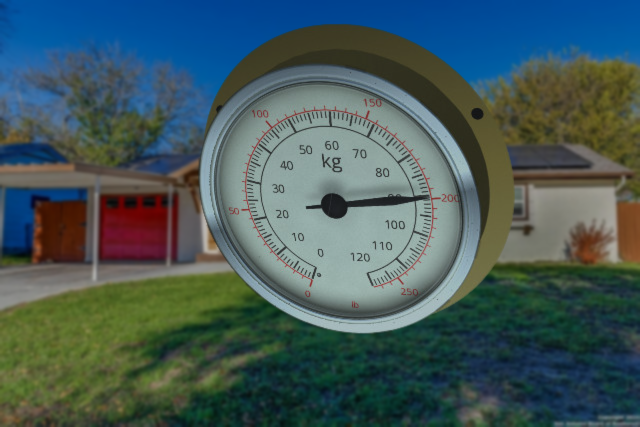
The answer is 90 kg
